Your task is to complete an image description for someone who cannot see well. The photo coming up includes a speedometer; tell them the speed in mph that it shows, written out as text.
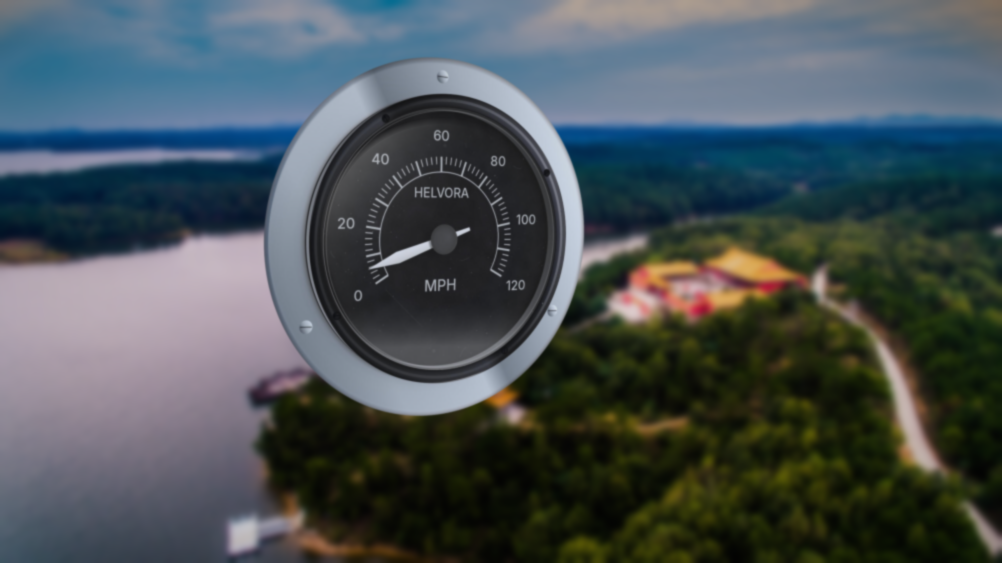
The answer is 6 mph
